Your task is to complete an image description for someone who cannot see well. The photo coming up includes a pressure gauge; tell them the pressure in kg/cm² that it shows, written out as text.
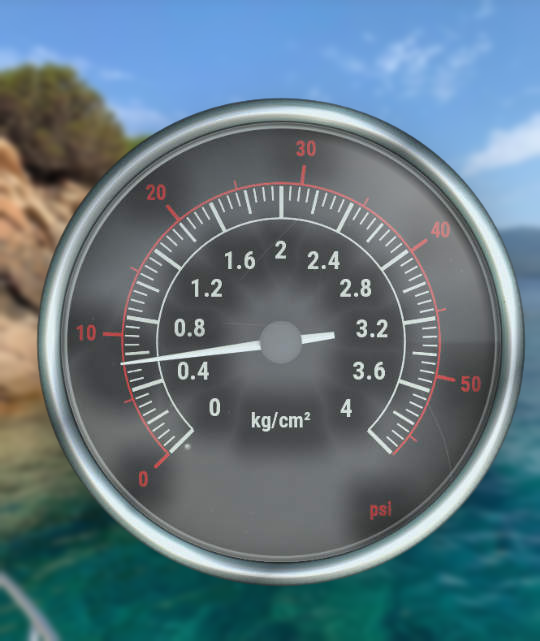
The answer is 0.55 kg/cm²
